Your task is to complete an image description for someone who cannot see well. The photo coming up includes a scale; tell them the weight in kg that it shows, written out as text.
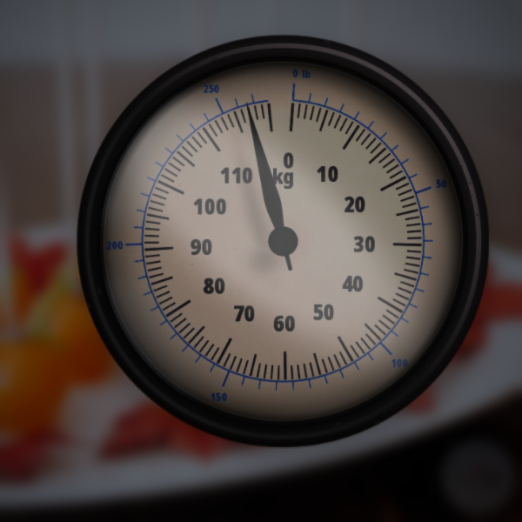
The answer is 117 kg
